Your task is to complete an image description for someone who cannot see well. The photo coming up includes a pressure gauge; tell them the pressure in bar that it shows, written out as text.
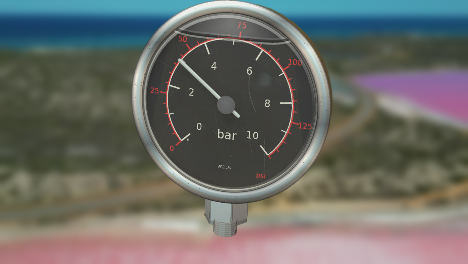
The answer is 3 bar
